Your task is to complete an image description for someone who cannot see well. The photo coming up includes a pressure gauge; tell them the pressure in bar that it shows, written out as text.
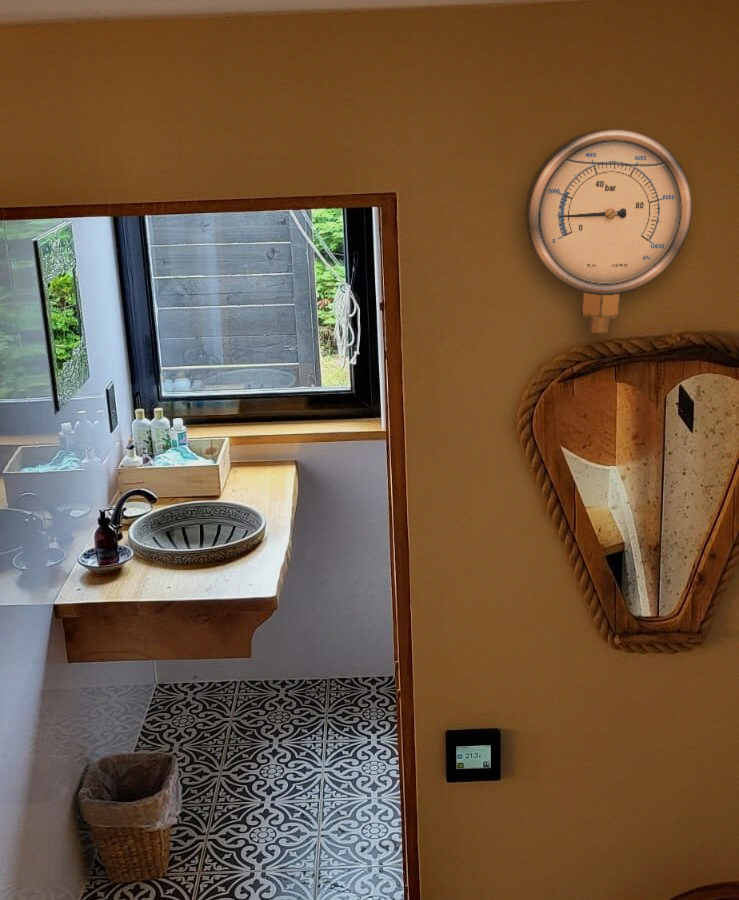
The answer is 10 bar
